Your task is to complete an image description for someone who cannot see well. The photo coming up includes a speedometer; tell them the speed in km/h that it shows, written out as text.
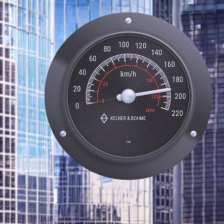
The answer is 190 km/h
